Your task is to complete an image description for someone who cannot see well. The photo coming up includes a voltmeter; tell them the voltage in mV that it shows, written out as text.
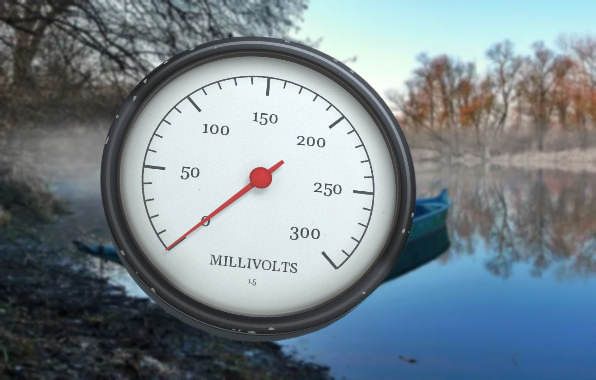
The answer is 0 mV
